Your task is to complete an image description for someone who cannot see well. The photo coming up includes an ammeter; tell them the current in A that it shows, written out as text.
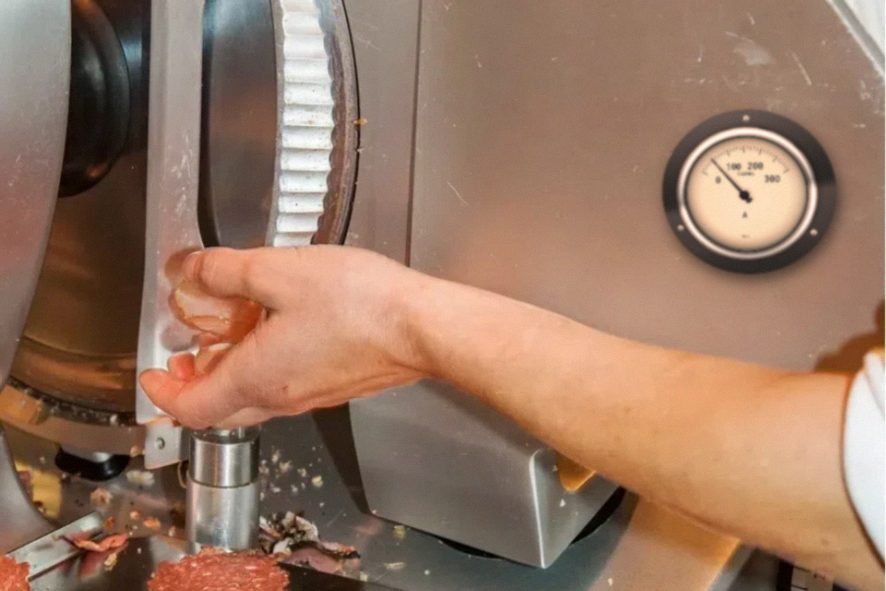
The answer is 50 A
